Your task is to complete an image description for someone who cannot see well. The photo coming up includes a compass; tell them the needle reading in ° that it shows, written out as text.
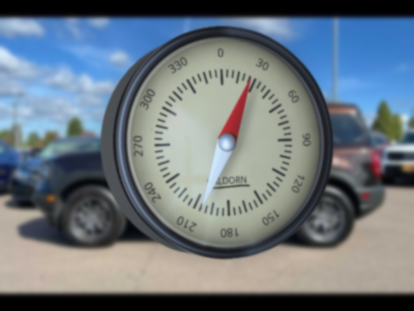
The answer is 25 °
